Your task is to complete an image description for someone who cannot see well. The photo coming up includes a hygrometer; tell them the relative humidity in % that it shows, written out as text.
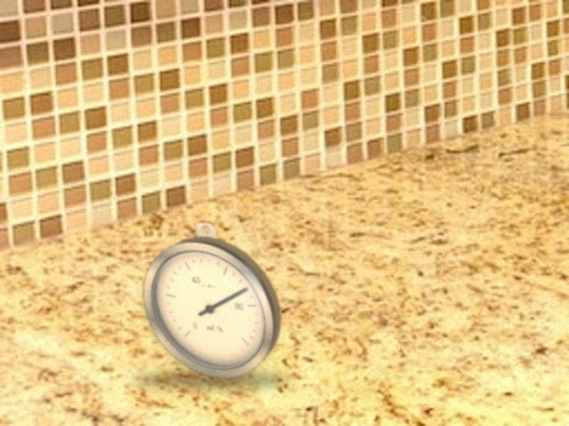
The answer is 72 %
